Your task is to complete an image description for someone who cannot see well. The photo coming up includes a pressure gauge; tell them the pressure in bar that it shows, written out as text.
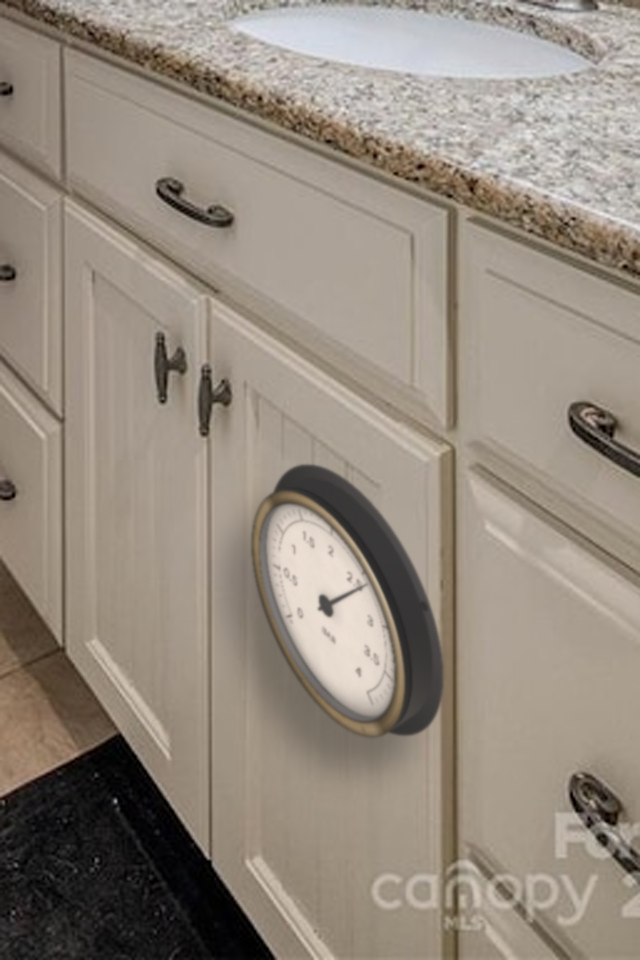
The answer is 2.6 bar
